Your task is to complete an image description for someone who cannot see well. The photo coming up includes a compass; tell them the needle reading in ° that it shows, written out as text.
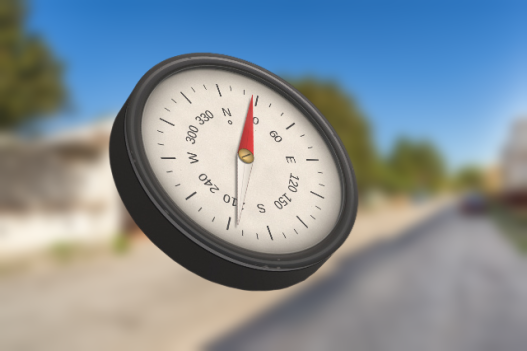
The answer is 25 °
